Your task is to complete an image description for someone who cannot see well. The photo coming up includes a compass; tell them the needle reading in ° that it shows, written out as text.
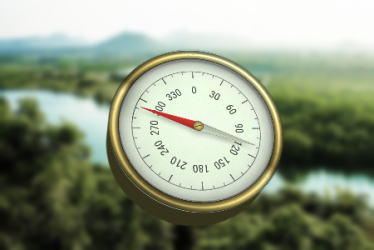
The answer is 290 °
